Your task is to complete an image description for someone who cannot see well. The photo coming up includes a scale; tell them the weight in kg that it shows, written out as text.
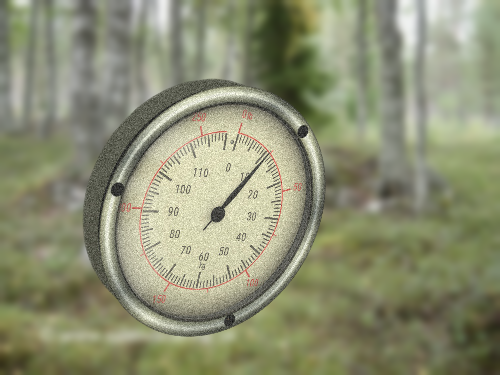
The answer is 10 kg
